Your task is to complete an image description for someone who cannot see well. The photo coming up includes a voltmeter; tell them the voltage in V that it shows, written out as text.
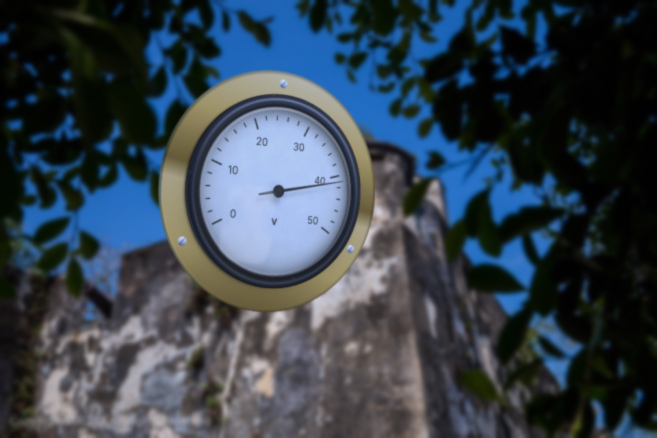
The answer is 41 V
